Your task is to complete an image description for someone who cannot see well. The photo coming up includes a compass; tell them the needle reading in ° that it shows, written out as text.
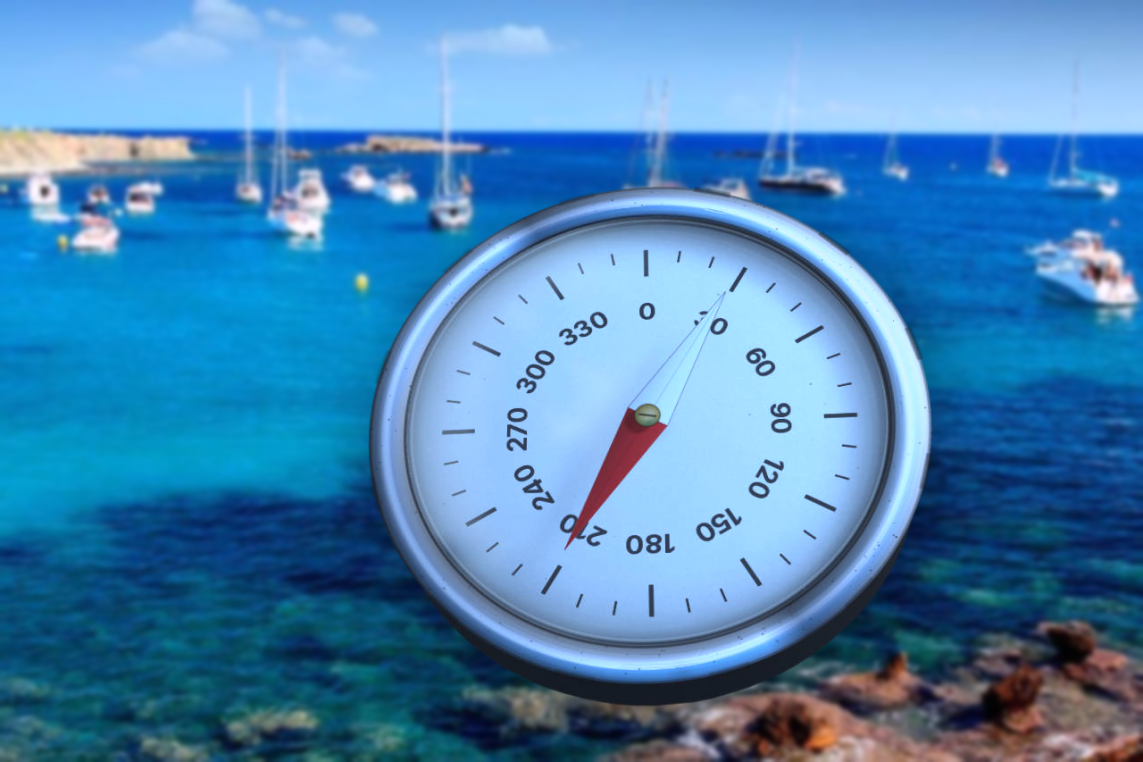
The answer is 210 °
